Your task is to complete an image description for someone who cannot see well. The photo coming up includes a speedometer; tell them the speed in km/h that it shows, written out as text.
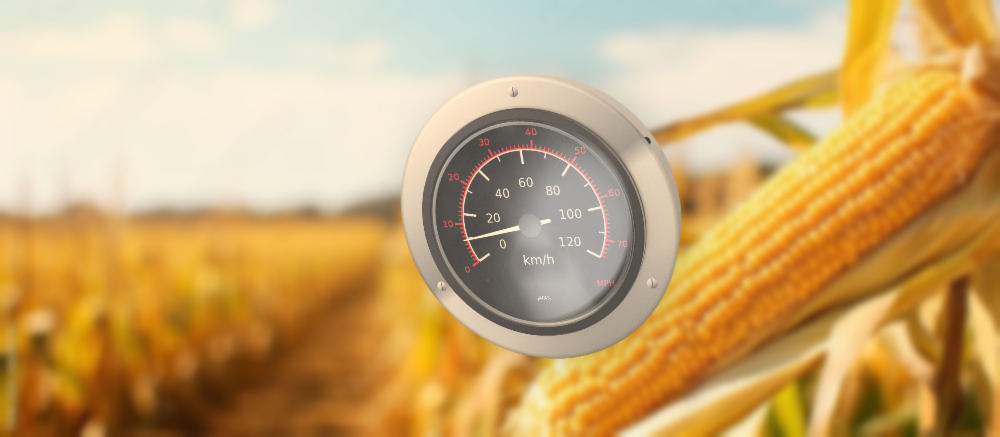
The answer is 10 km/h
